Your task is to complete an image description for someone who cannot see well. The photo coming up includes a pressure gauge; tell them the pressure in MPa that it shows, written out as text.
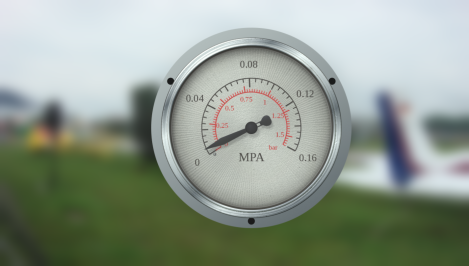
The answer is 0.005 MPa
